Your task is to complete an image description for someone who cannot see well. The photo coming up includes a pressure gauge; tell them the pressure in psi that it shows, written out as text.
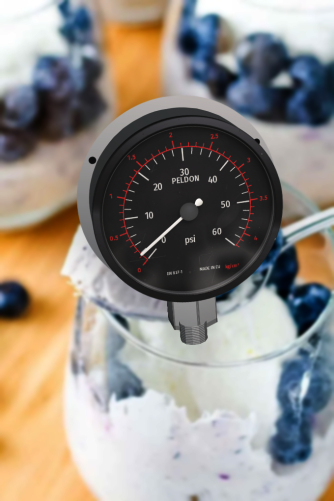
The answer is 2 psi
